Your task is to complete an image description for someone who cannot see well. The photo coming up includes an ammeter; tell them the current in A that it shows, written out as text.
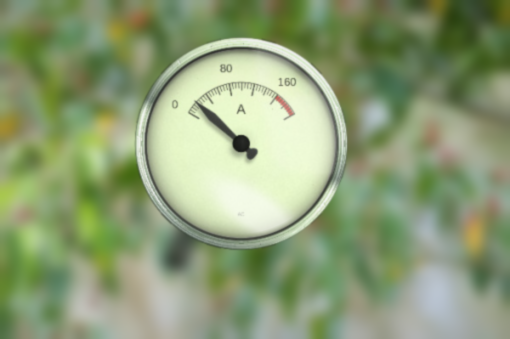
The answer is 20 A
